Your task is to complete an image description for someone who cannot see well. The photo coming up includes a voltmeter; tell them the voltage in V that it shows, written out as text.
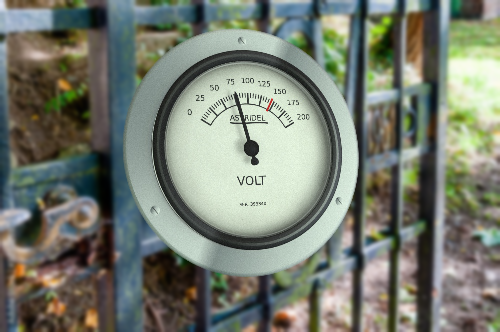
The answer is 75 V
